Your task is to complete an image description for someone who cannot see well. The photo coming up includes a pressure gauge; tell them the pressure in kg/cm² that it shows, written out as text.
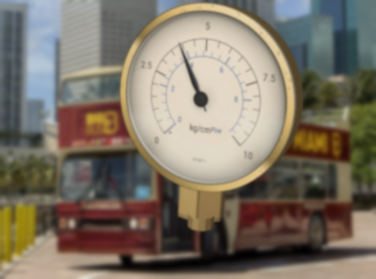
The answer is 4 kg/cm²
